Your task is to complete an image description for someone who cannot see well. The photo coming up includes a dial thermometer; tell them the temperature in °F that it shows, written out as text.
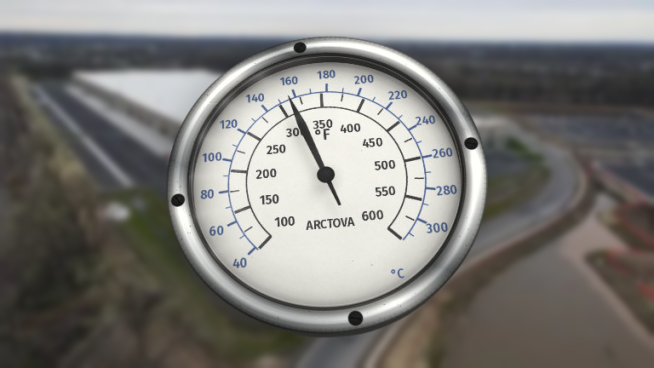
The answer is 312.5 °F
